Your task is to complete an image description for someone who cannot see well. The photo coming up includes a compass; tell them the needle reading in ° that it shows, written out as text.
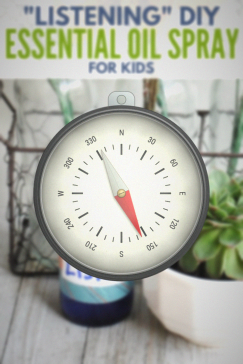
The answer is 155 °
